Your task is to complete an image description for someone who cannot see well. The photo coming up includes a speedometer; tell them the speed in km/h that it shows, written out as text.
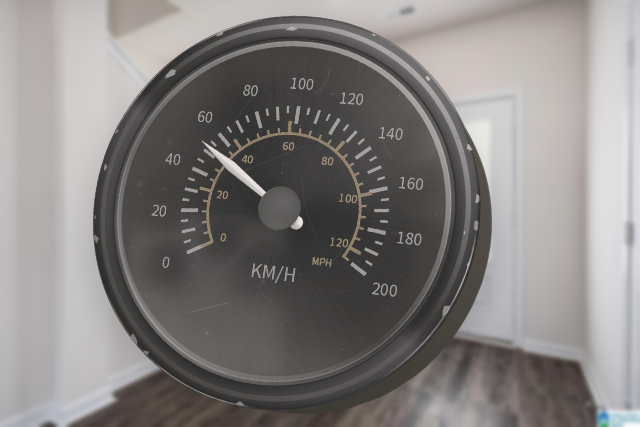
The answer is 52.5 km/h
